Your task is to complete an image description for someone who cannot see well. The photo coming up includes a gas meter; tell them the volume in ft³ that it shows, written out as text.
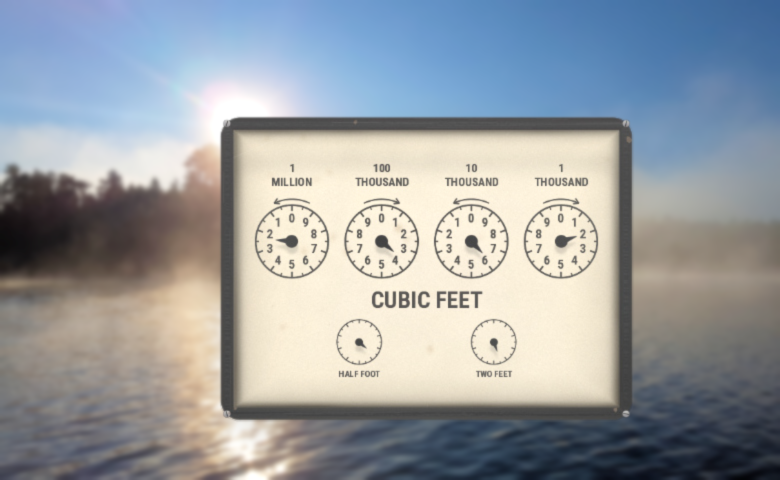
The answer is 236200 ft³
